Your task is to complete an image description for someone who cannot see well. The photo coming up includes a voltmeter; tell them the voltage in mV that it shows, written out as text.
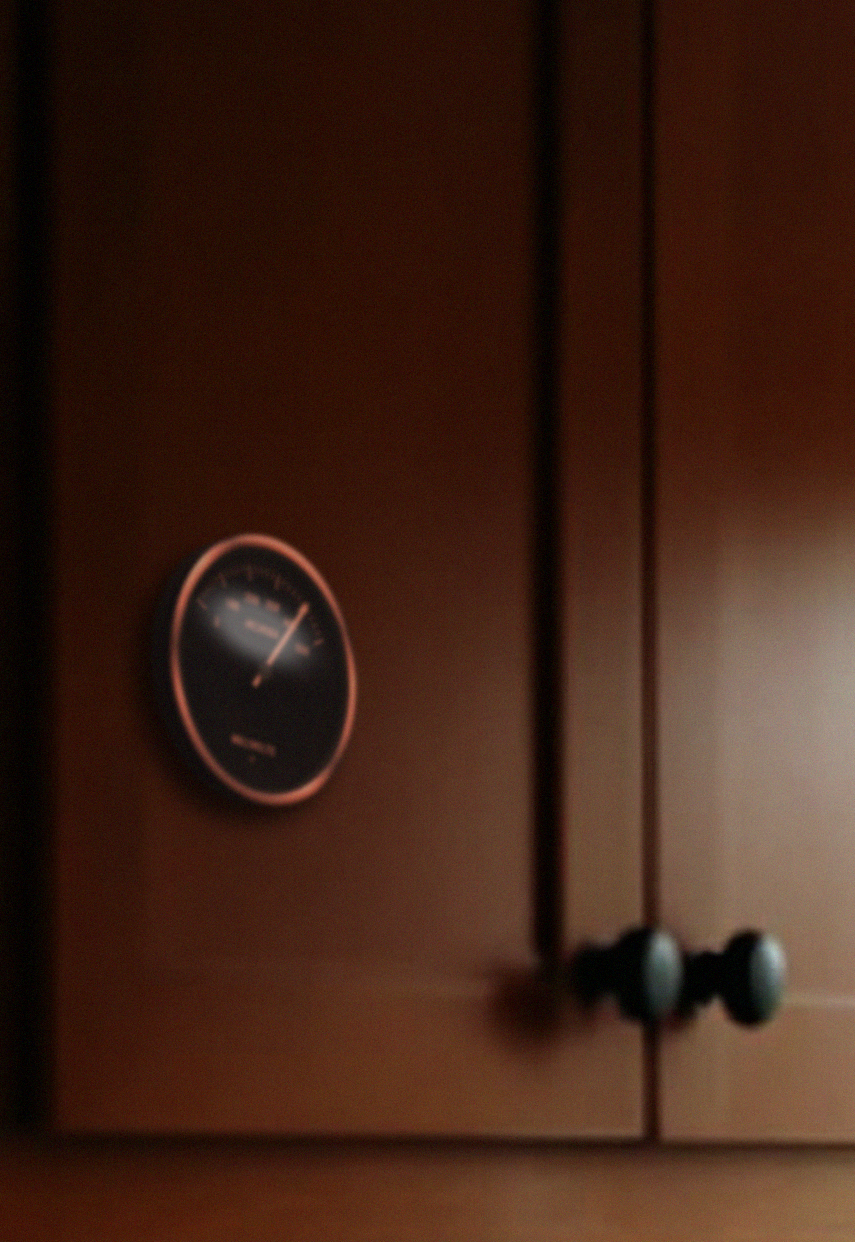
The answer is 400 mV
